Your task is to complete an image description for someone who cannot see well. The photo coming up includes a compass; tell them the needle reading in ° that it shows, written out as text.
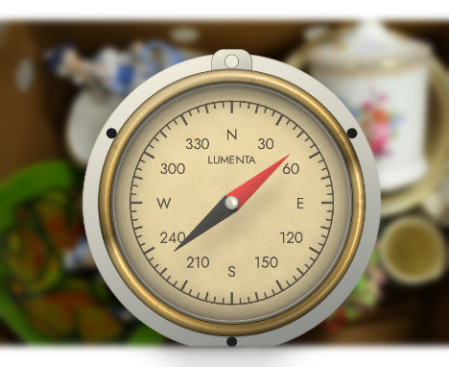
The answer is 50 °
